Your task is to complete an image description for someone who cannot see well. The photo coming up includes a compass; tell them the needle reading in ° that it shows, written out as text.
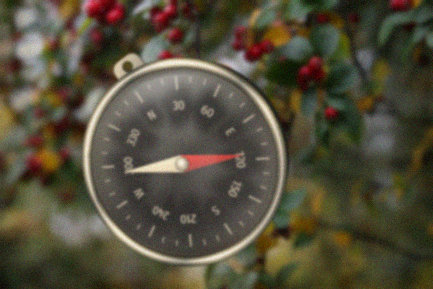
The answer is 115 °
